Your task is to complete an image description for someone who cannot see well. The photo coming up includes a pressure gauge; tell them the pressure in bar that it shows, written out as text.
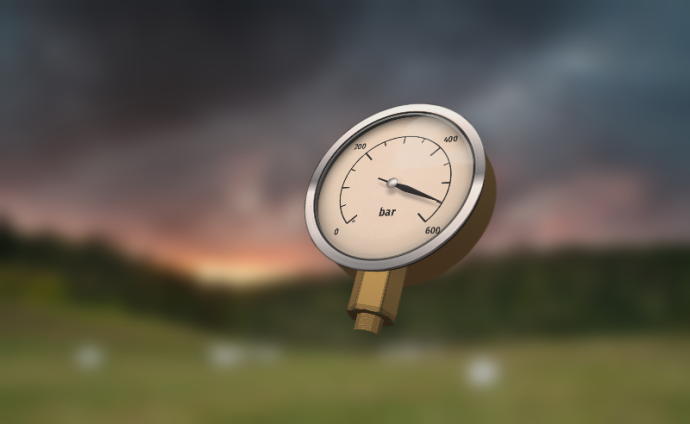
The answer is 550 bar
